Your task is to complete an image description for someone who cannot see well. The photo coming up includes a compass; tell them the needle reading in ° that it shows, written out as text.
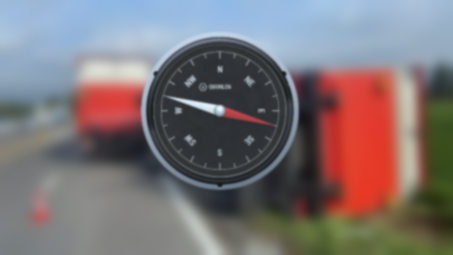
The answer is 105 °
